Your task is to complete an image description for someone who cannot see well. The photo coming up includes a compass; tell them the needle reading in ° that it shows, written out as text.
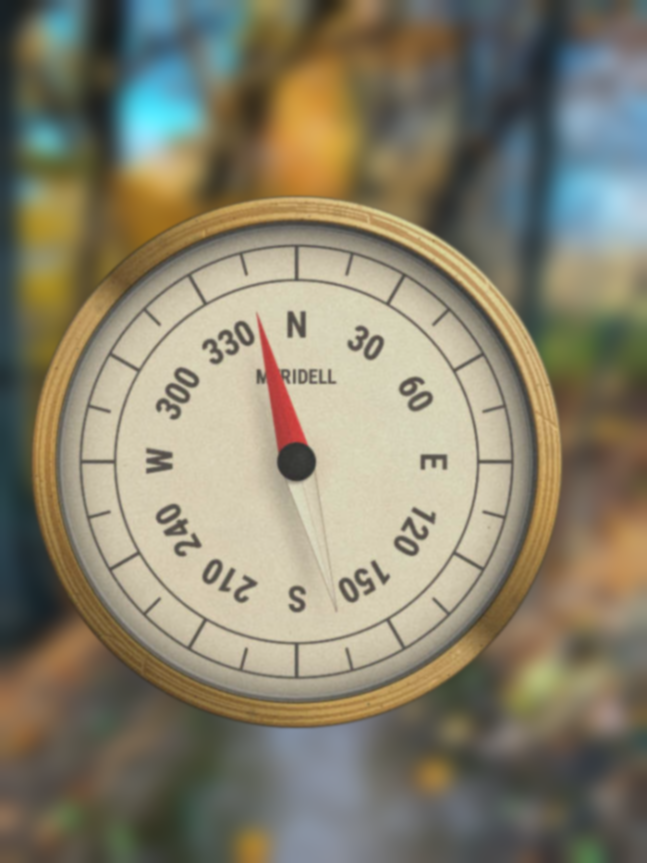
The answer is 345 °
